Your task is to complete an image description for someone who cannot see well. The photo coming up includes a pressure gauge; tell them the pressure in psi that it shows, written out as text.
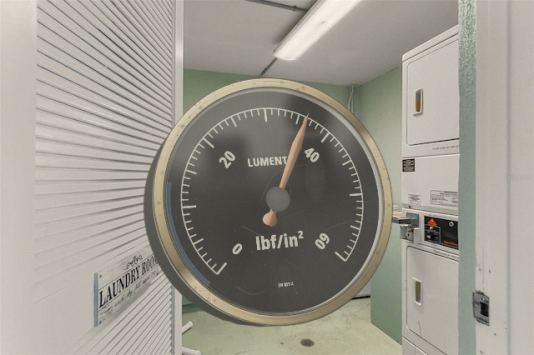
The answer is 36 psi
